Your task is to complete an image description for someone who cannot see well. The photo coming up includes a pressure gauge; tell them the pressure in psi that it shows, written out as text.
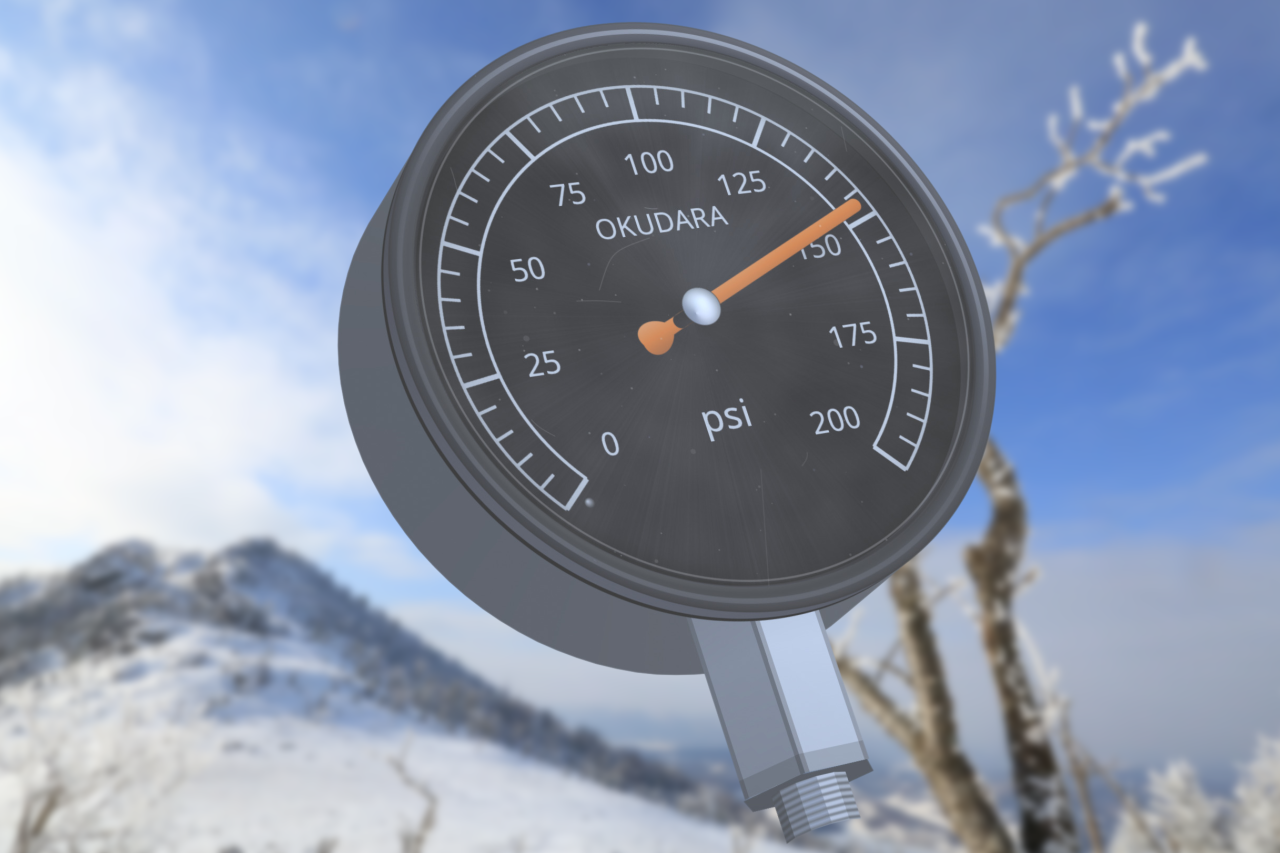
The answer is 147.5 psi
